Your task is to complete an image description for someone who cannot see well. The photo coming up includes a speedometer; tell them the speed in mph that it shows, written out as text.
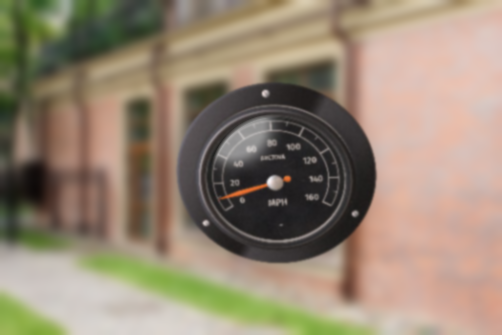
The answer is 10 mph
